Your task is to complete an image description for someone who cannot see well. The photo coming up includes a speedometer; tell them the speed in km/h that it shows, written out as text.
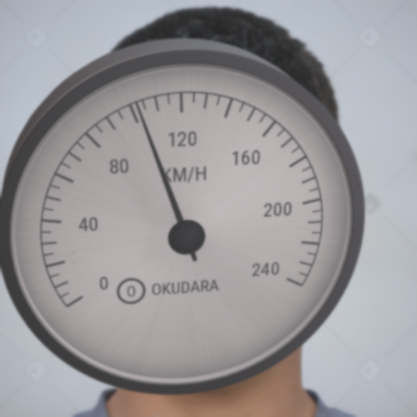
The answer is 102.5 km/h
